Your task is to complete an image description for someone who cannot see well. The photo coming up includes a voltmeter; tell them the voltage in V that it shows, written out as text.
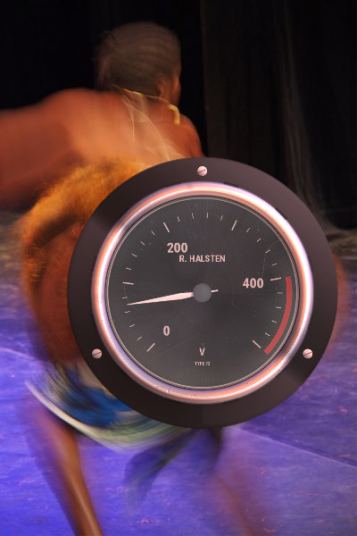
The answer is 70 V
